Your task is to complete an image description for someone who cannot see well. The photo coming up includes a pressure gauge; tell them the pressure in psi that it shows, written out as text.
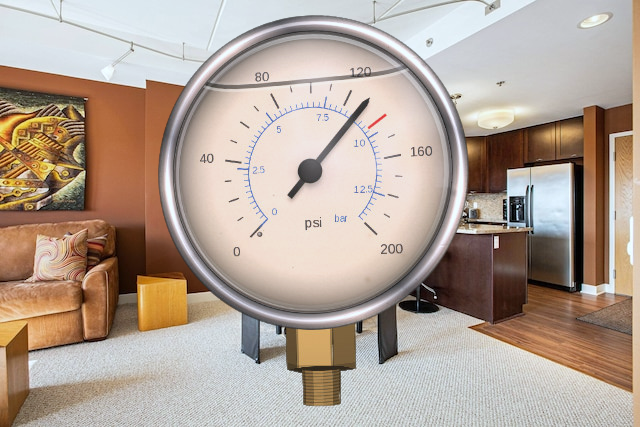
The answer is 130 psi
